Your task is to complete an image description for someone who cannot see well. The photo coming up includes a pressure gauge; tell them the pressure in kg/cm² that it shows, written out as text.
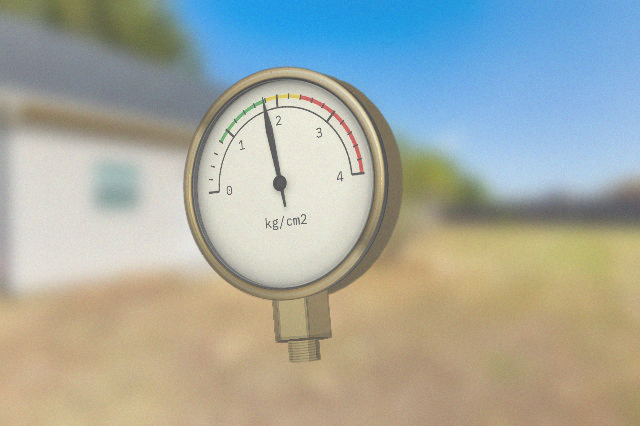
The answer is 1.8 kg/cm²
